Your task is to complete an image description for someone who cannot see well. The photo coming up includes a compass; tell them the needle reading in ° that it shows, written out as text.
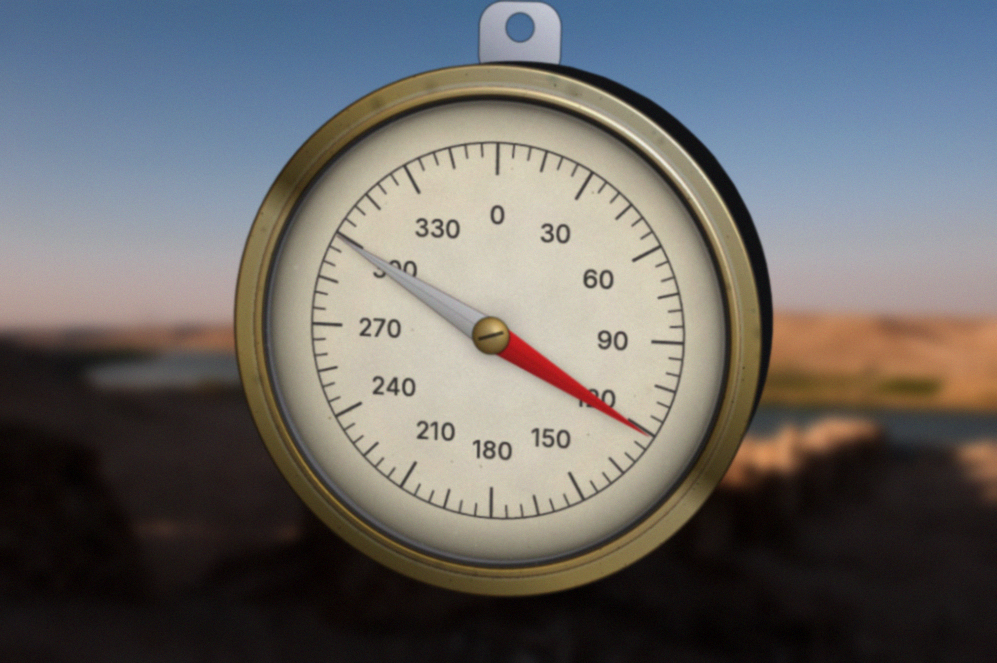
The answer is 120 °
